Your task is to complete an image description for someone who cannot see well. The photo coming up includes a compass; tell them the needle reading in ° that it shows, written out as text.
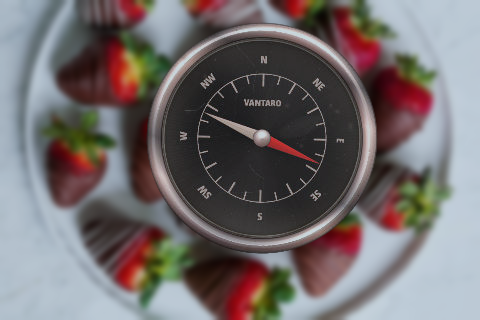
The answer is 112.5 °
